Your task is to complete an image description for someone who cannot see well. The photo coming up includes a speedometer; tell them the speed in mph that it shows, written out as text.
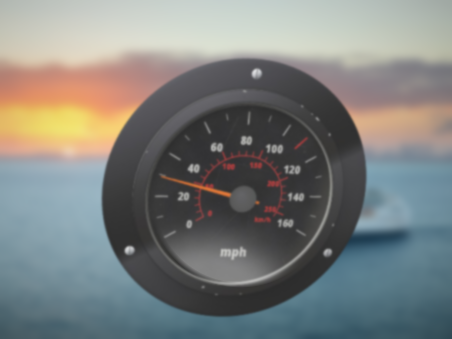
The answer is 30 mph
